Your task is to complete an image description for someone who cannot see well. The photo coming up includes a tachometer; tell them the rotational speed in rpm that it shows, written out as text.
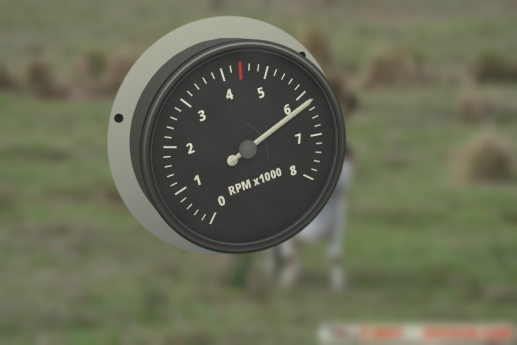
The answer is 6200 rpm
